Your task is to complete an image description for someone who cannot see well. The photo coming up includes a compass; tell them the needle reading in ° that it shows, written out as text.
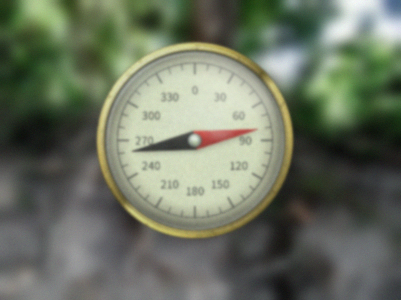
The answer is 80 °
